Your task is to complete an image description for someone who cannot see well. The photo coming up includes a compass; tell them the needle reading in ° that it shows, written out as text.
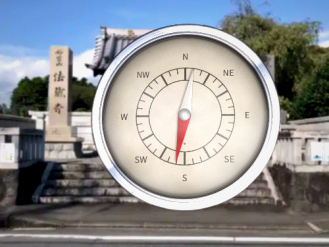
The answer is 190 °
